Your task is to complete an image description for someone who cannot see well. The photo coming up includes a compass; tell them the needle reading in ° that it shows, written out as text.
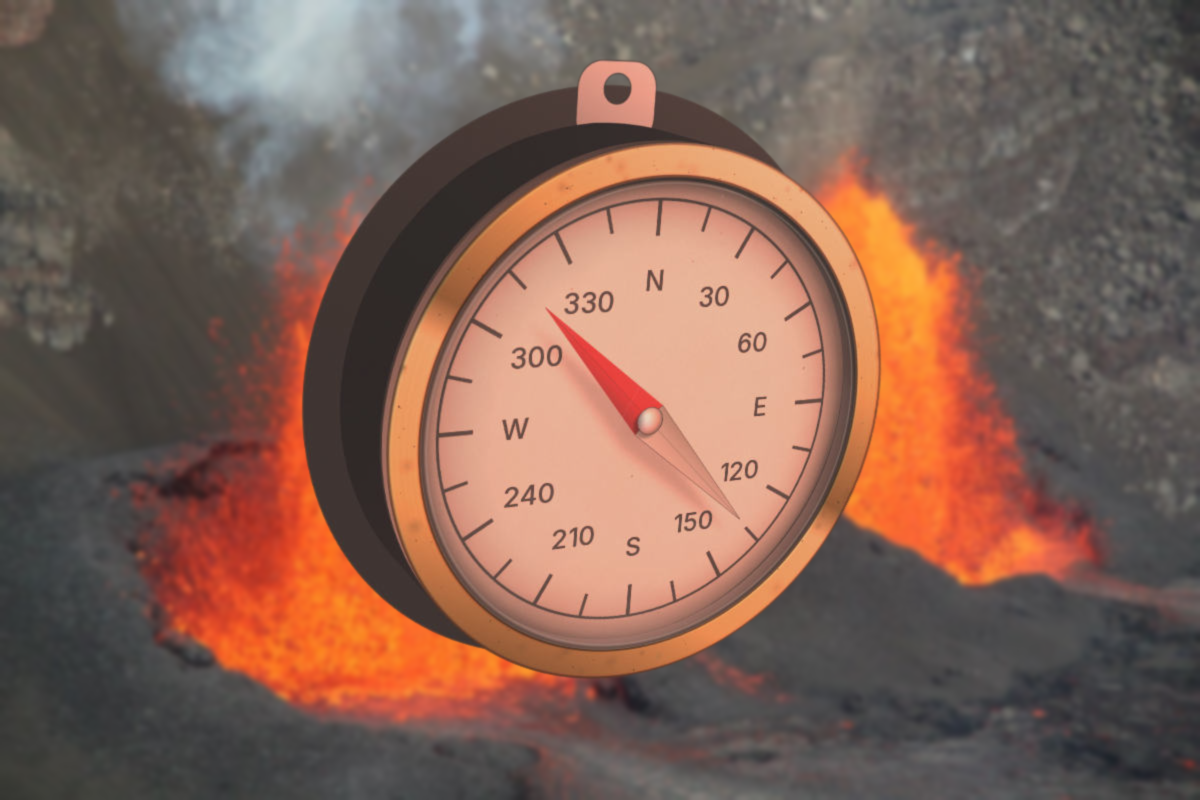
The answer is 315 °
